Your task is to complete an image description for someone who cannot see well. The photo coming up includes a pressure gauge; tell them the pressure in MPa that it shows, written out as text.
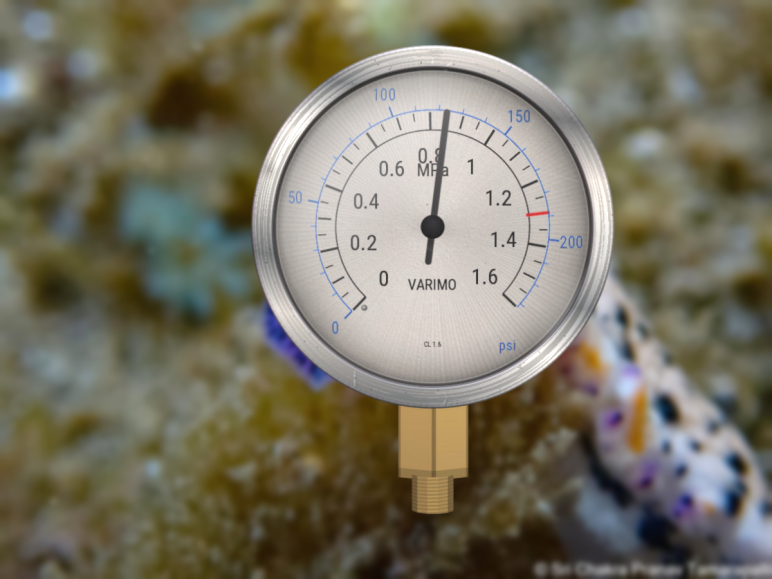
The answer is 0.85 MPa
